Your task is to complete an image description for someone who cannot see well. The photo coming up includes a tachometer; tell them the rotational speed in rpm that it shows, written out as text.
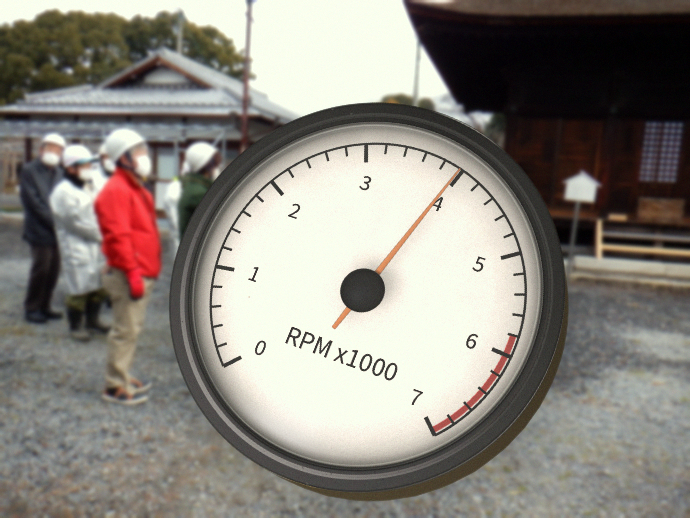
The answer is 4000 rpm
